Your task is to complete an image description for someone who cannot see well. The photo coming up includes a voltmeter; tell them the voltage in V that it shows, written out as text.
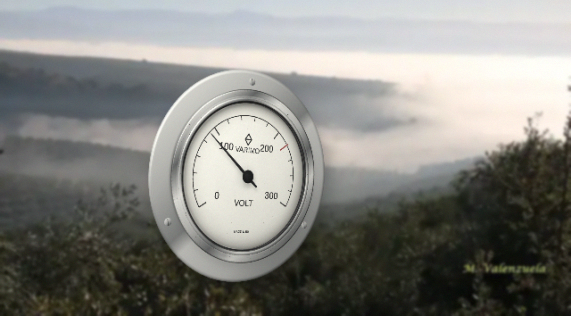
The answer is 90 V
